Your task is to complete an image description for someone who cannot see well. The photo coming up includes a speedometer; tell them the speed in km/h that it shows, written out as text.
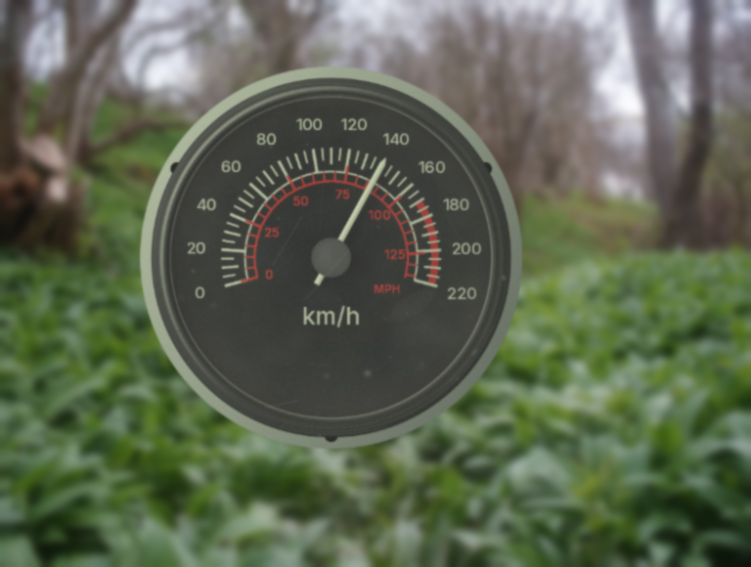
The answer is 140 km/h
